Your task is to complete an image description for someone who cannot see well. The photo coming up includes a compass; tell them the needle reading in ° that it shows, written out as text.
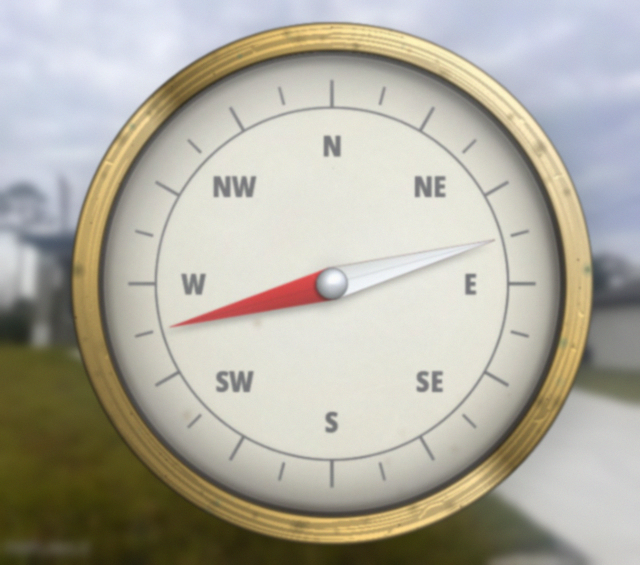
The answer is 255 °
